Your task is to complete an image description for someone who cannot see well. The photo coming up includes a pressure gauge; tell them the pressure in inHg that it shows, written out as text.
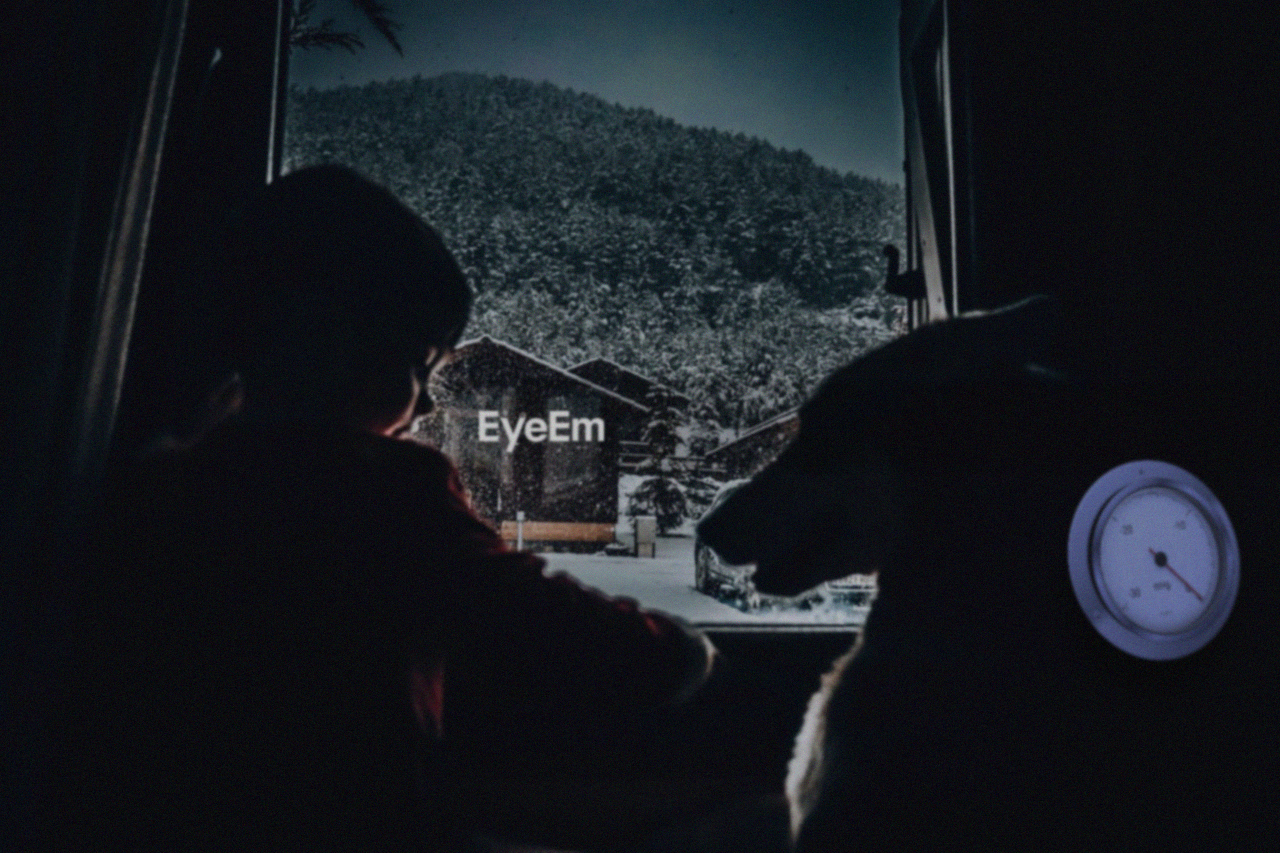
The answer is 0 inHg
